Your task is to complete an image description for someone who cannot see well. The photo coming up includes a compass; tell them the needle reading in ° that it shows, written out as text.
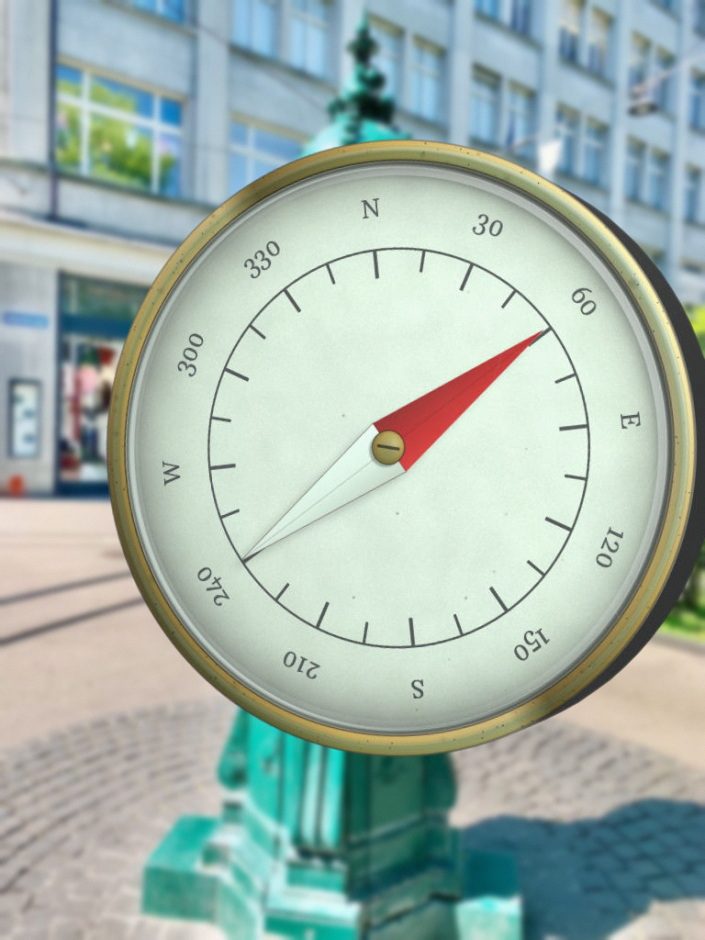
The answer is 60 °
